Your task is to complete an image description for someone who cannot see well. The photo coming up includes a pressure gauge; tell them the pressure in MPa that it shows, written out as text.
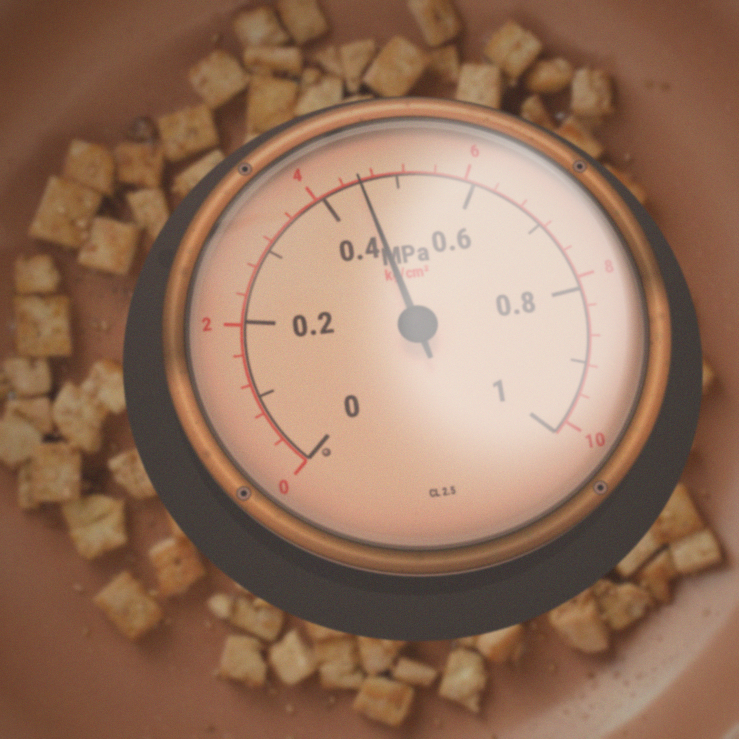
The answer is 0.45 MPa
